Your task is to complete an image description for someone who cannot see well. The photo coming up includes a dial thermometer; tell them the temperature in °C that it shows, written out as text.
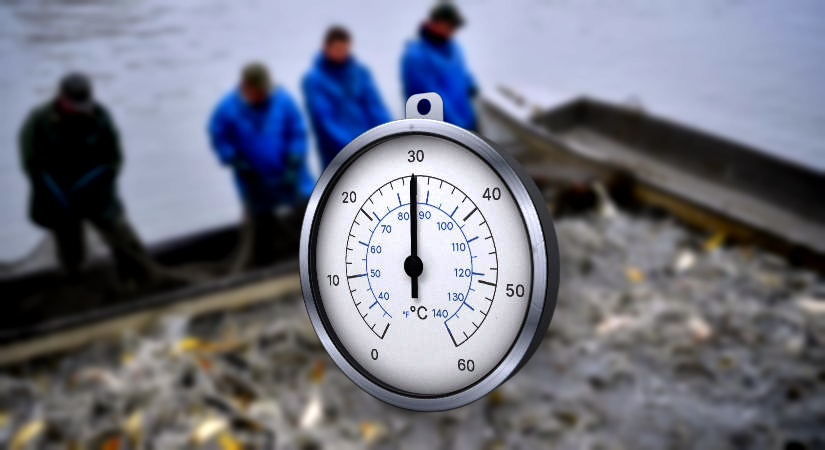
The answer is 30 °C
